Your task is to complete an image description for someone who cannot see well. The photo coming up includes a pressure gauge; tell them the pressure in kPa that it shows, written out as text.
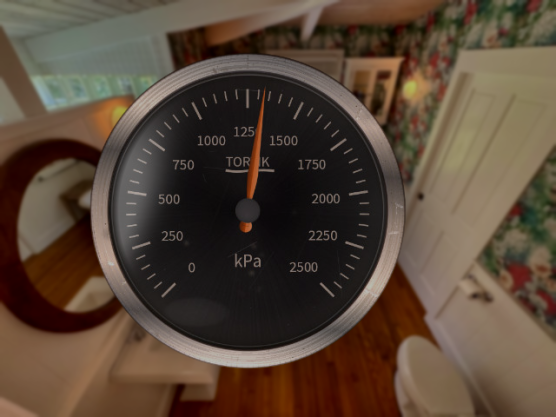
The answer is 1325 kPa
